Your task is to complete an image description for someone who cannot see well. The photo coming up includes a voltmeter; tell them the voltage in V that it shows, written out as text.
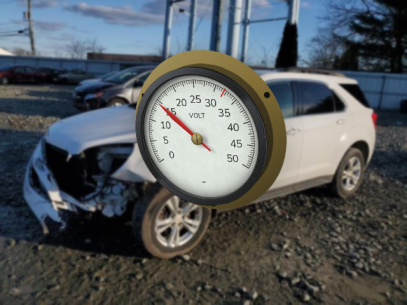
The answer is 15 V
